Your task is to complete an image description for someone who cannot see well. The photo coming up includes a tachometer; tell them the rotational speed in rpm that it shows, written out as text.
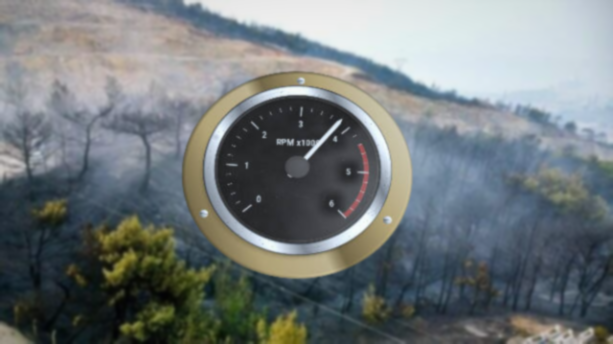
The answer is 3800 rpm
